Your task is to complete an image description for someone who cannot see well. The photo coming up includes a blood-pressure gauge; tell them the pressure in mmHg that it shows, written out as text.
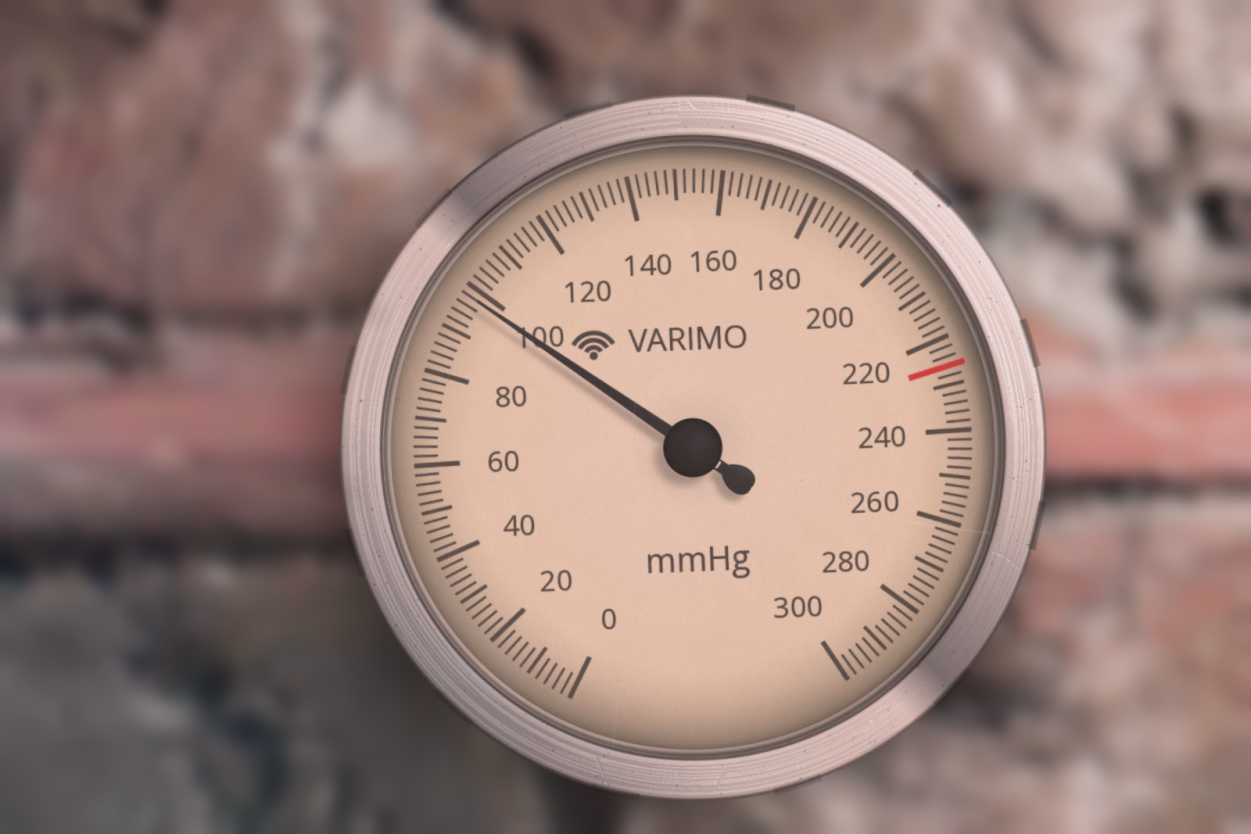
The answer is 98 mmHg
